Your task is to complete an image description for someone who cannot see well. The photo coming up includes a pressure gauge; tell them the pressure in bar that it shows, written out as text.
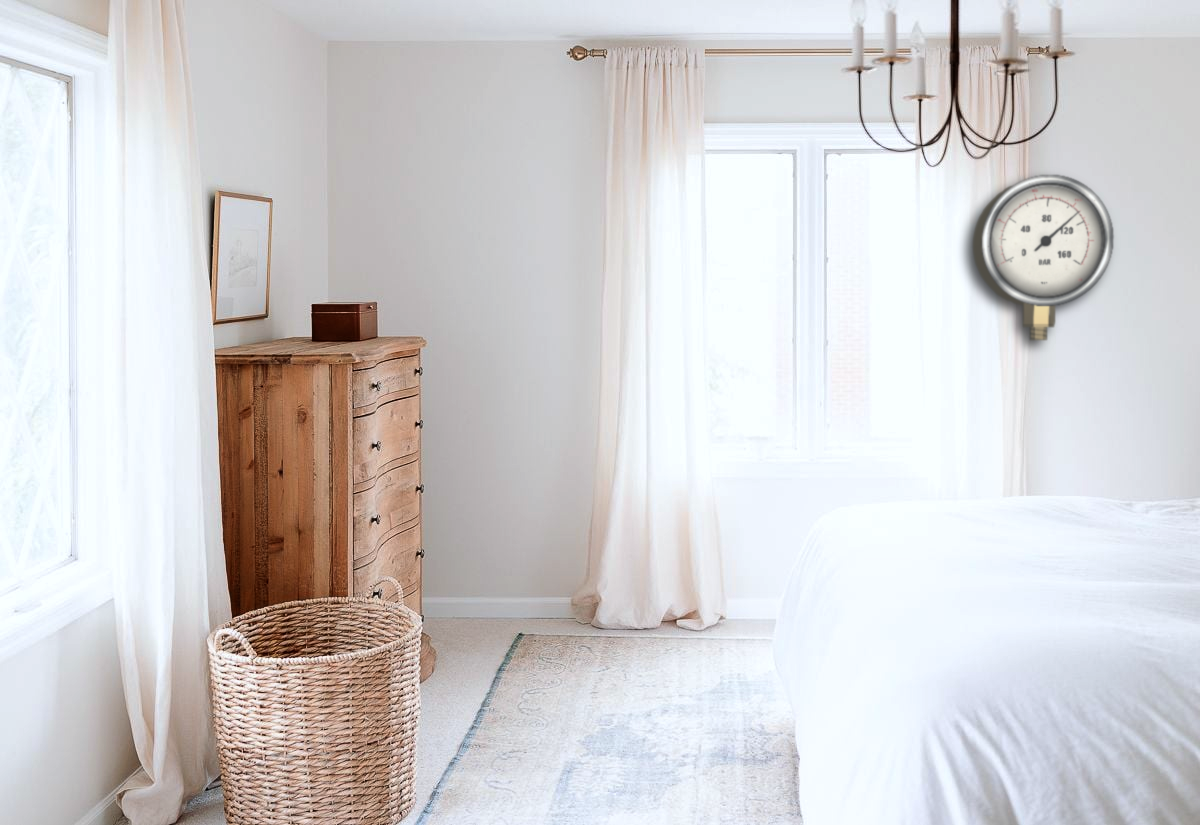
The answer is 110 bar
